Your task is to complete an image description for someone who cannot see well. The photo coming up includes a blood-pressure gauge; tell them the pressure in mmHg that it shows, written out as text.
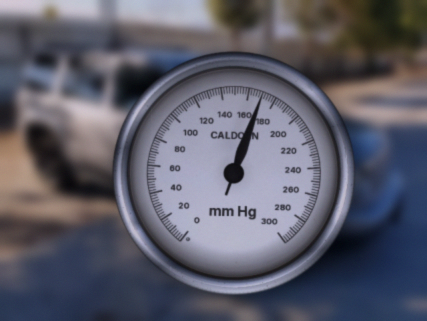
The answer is 170 mmHg
